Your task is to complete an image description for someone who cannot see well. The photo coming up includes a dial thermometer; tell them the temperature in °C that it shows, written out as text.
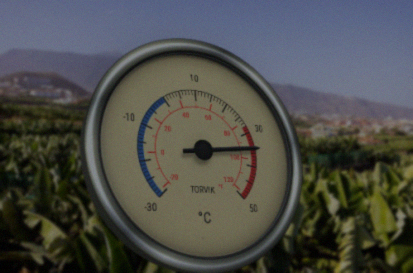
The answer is 35 °C
